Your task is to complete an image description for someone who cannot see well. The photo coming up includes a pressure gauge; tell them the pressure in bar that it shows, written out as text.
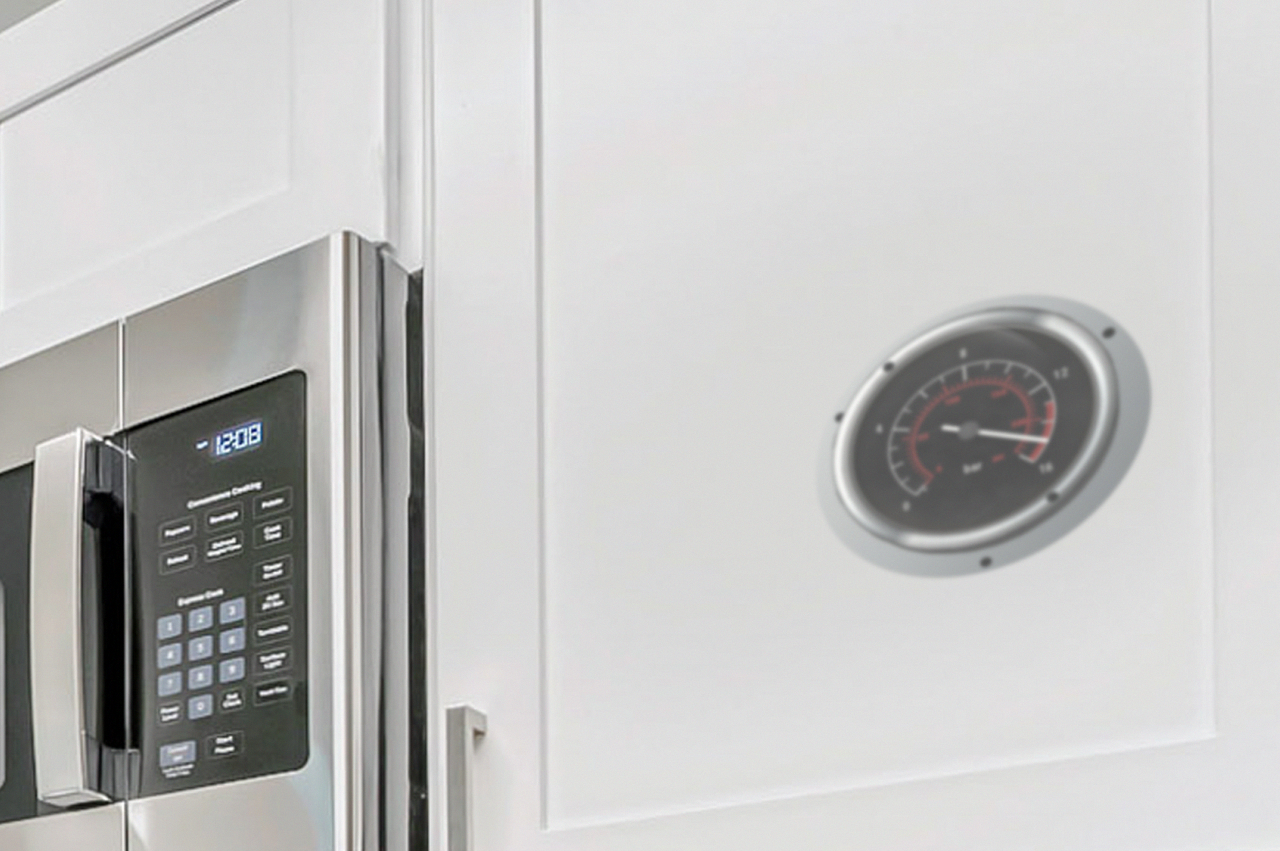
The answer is 15 bar
